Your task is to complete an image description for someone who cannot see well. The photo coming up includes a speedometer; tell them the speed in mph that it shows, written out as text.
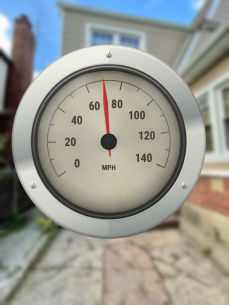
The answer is 70 mph
